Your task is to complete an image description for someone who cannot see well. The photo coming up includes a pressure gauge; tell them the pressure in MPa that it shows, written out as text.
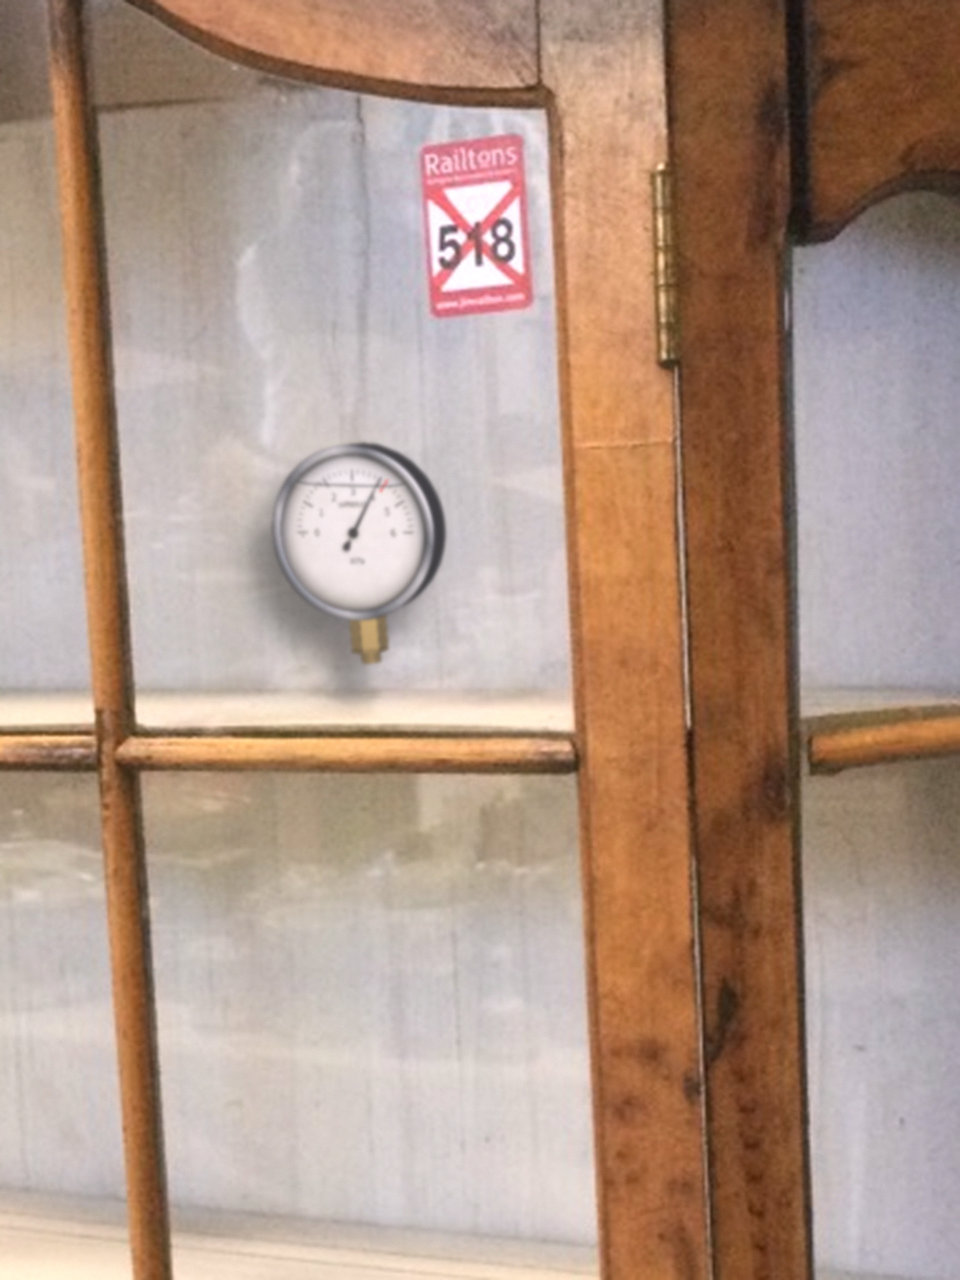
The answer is 4 MPa
